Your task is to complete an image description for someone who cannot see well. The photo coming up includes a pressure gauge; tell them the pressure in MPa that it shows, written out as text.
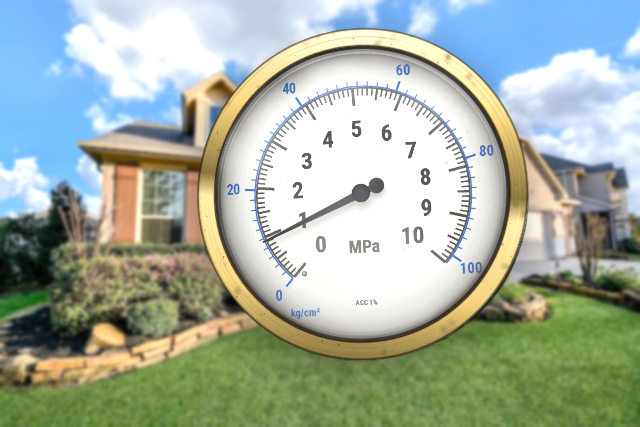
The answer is 0.9 MPa
